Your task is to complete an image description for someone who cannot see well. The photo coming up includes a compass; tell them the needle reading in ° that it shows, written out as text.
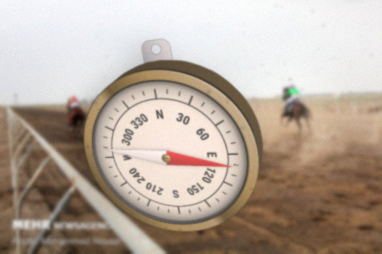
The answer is 100 °
